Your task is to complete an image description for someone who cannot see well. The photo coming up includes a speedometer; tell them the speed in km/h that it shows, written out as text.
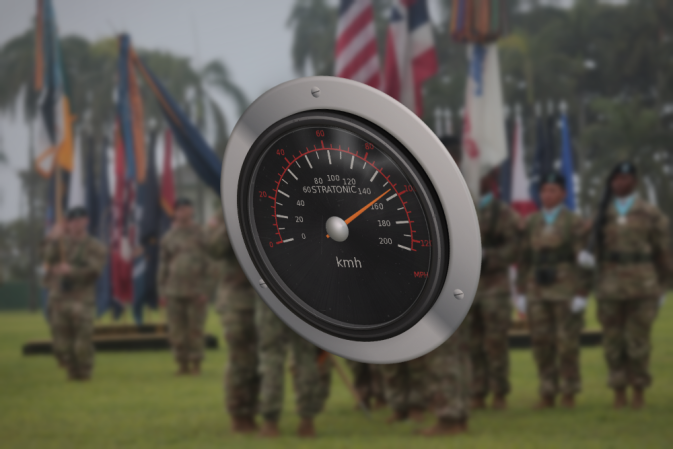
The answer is 155 km/h
